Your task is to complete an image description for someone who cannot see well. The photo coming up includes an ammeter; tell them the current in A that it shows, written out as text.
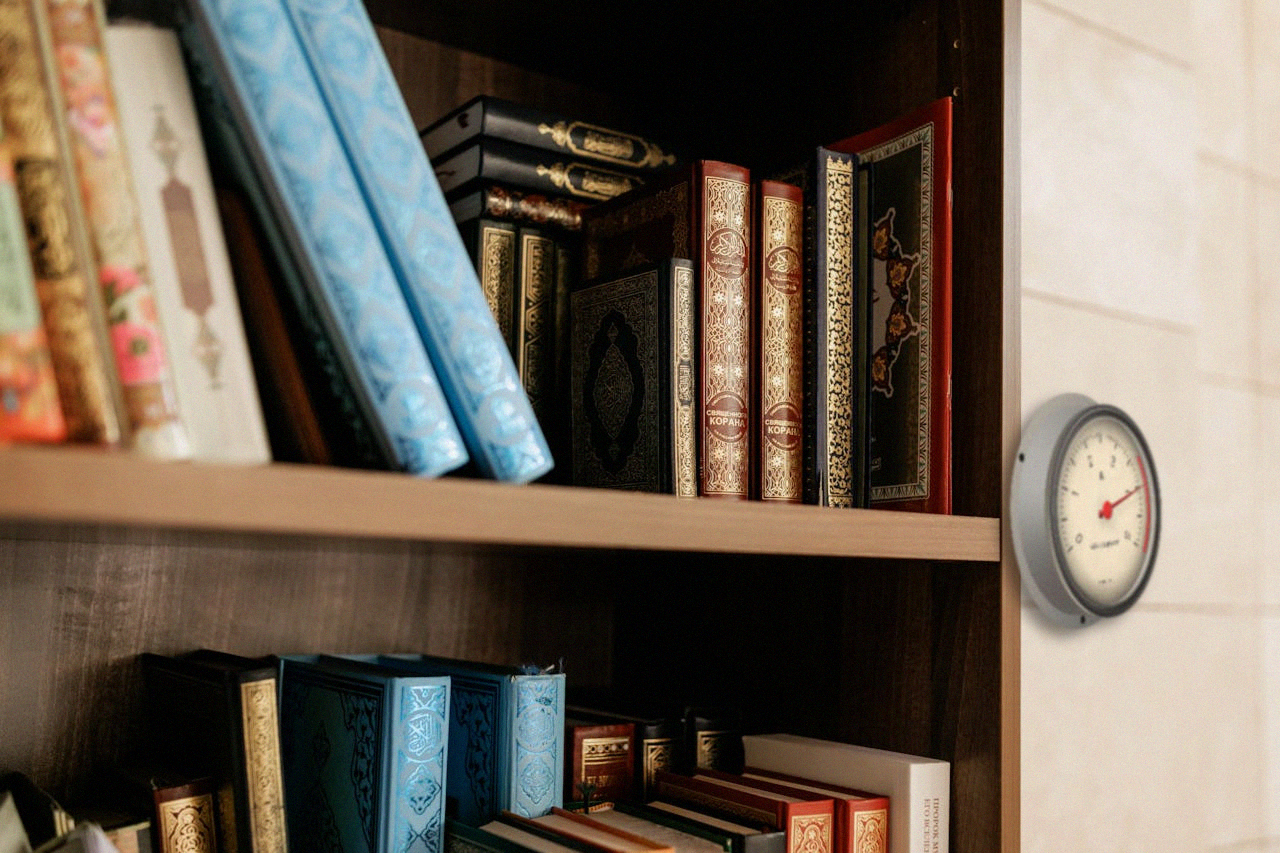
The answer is 4 A
